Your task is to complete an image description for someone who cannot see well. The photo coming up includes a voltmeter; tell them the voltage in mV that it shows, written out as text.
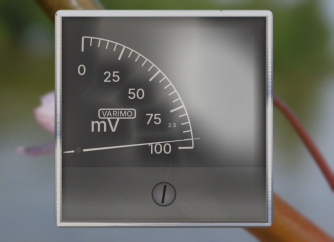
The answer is 95 mV
